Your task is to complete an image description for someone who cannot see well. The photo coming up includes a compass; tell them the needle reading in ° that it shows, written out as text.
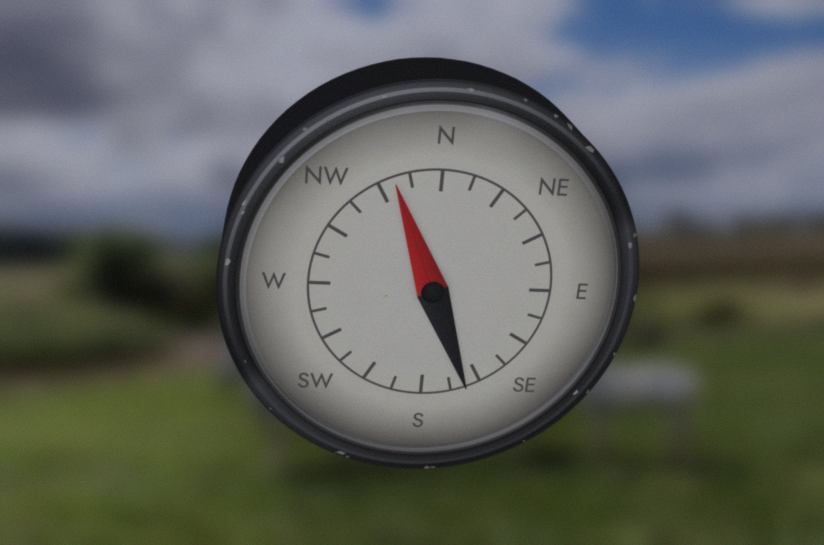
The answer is 337.5 °
